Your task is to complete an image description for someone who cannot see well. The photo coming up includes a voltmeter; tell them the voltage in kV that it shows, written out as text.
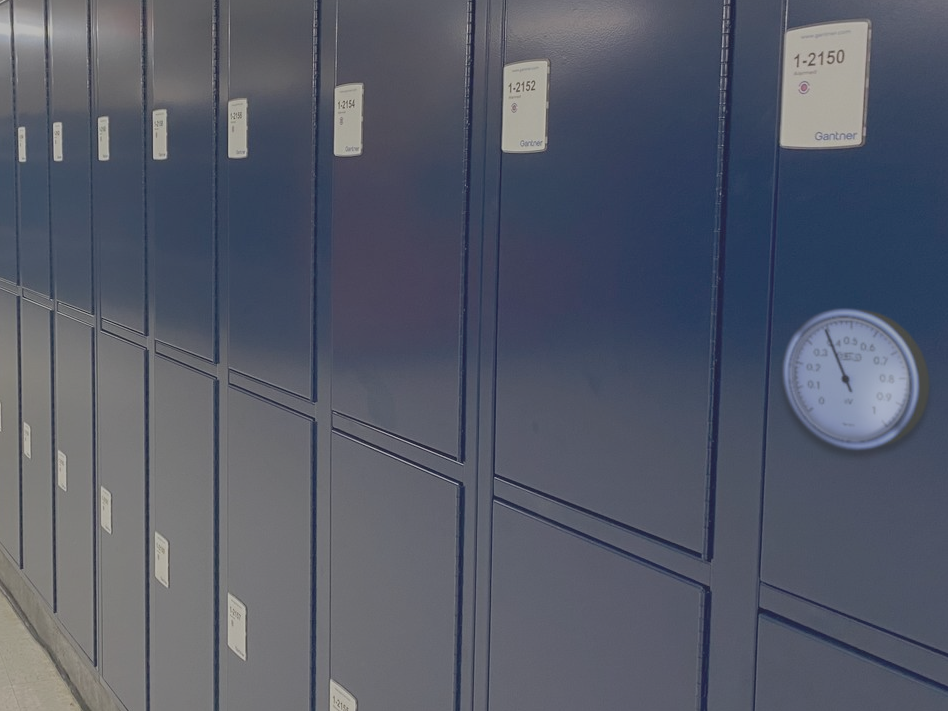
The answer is 0.4 kV
